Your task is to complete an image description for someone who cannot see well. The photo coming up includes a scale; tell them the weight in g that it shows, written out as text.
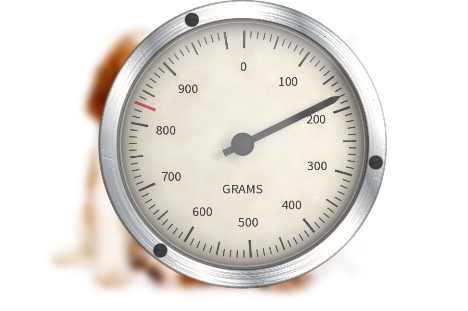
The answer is 180 g
